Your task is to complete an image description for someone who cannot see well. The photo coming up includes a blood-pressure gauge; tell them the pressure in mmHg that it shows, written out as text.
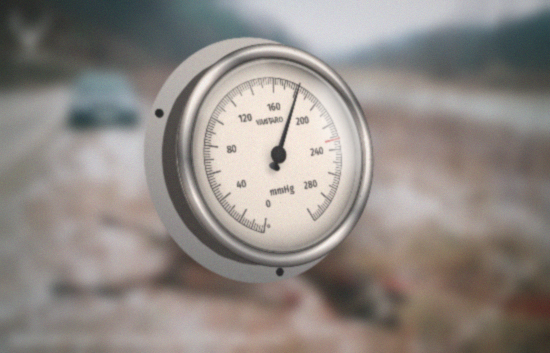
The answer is 180 mmHg
